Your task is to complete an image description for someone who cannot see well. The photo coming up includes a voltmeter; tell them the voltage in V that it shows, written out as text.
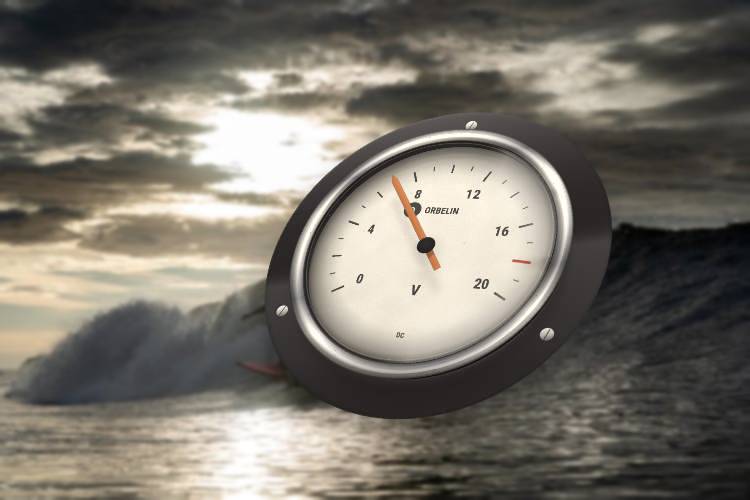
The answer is 7 V
